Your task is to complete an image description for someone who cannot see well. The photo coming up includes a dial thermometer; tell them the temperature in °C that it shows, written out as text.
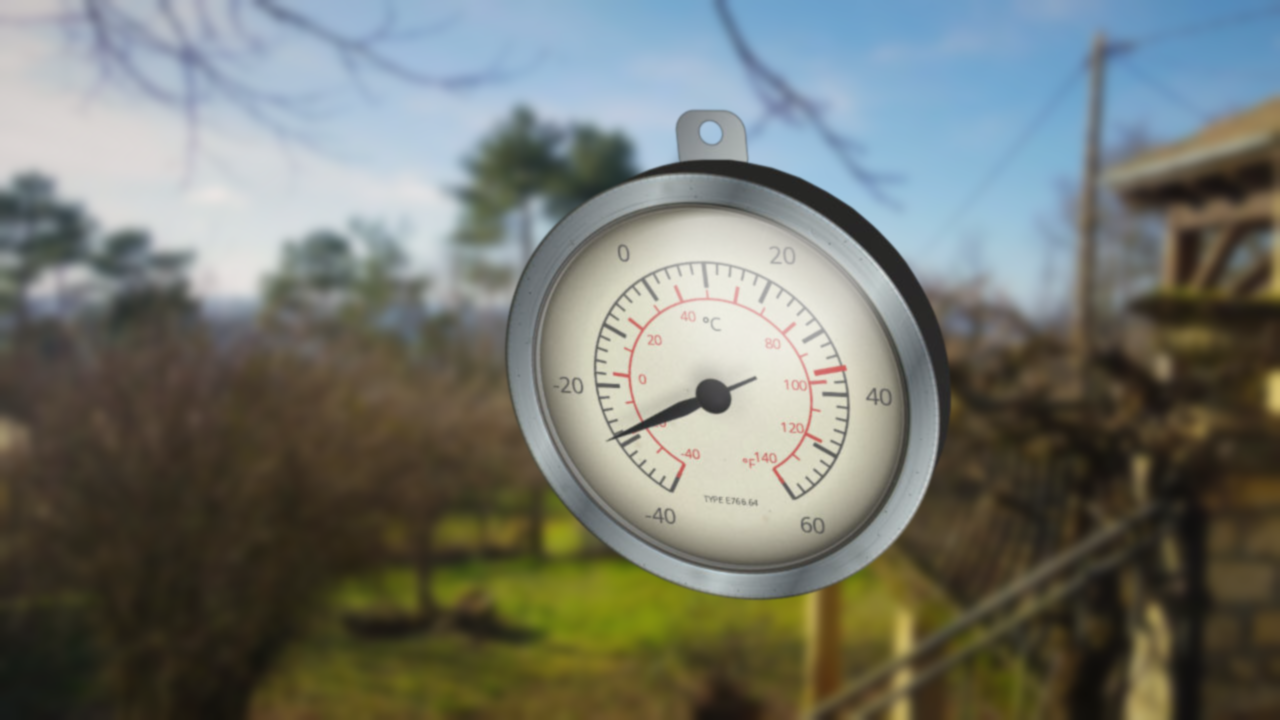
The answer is -28 °C
